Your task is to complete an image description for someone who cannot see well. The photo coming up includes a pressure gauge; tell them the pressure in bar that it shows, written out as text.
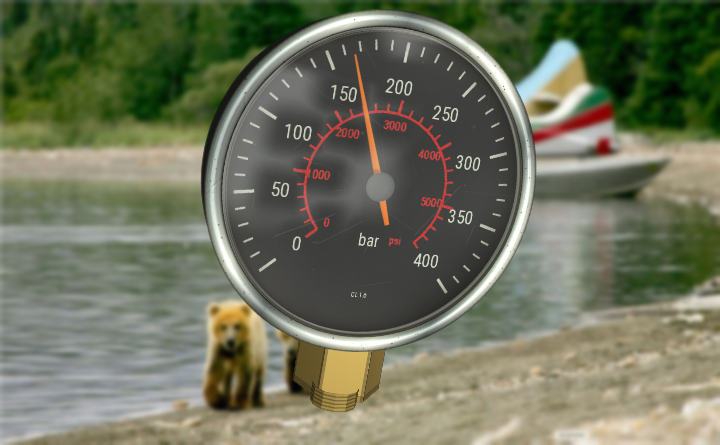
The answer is 165 bar
